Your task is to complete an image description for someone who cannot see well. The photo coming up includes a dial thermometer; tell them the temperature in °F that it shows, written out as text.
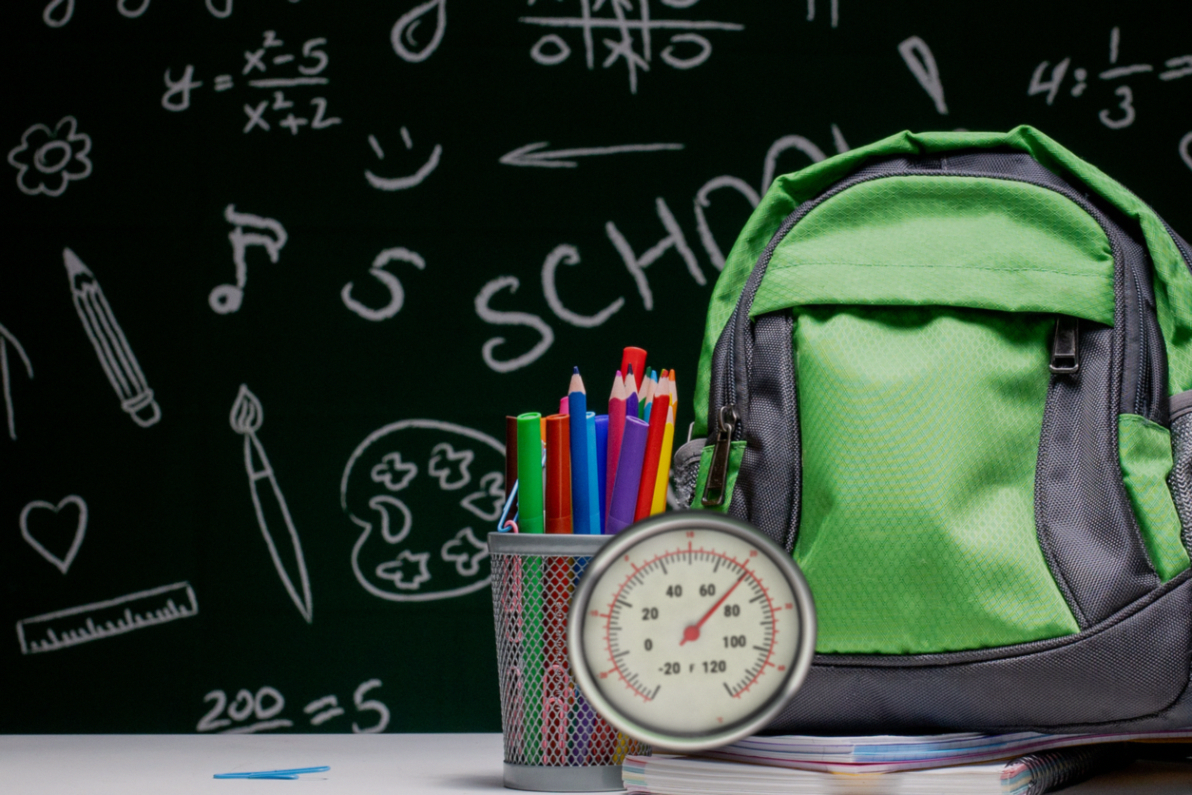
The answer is 70 °F
